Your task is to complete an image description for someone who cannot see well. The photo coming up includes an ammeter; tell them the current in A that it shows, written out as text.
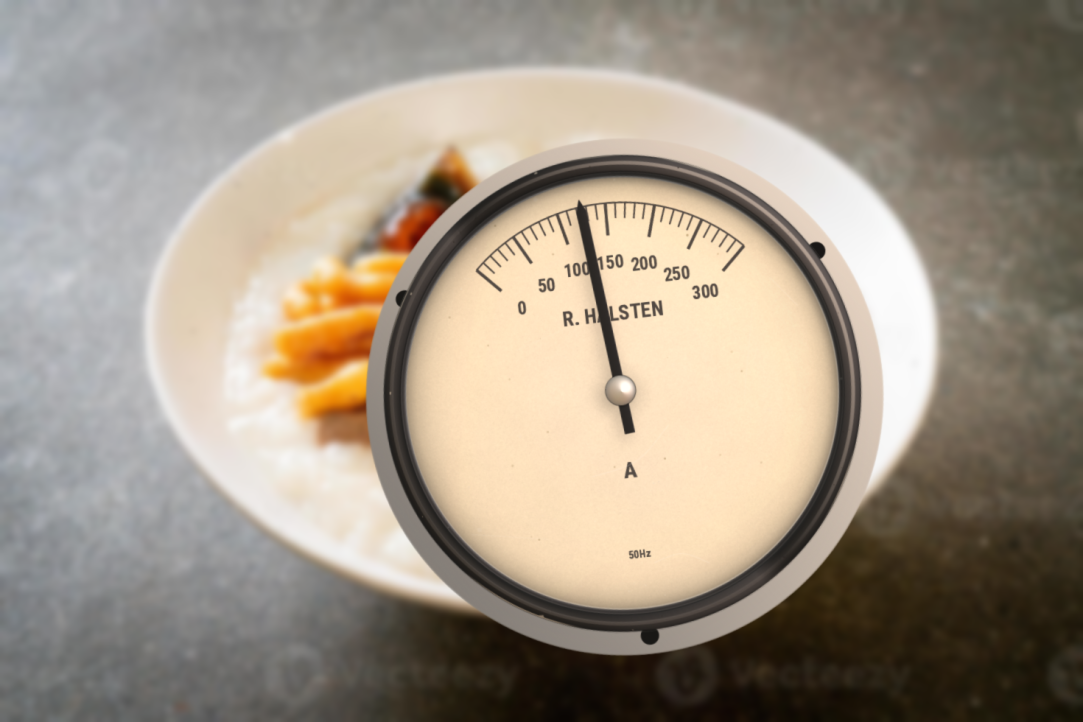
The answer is 125 A
